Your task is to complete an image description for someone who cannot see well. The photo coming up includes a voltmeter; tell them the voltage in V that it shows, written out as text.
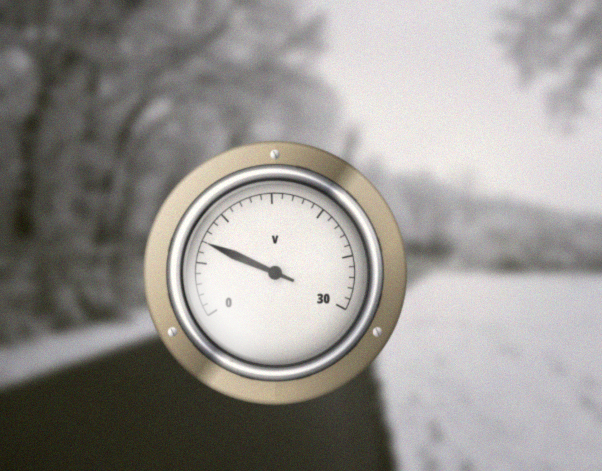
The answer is 7 V
